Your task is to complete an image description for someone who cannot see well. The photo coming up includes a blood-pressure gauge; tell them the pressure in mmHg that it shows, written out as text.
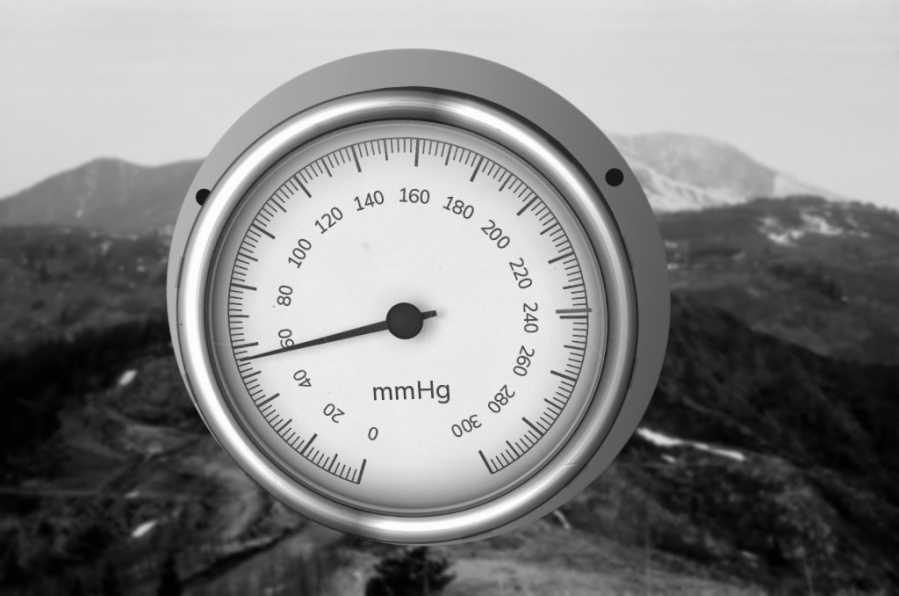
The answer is 56 mmHg
